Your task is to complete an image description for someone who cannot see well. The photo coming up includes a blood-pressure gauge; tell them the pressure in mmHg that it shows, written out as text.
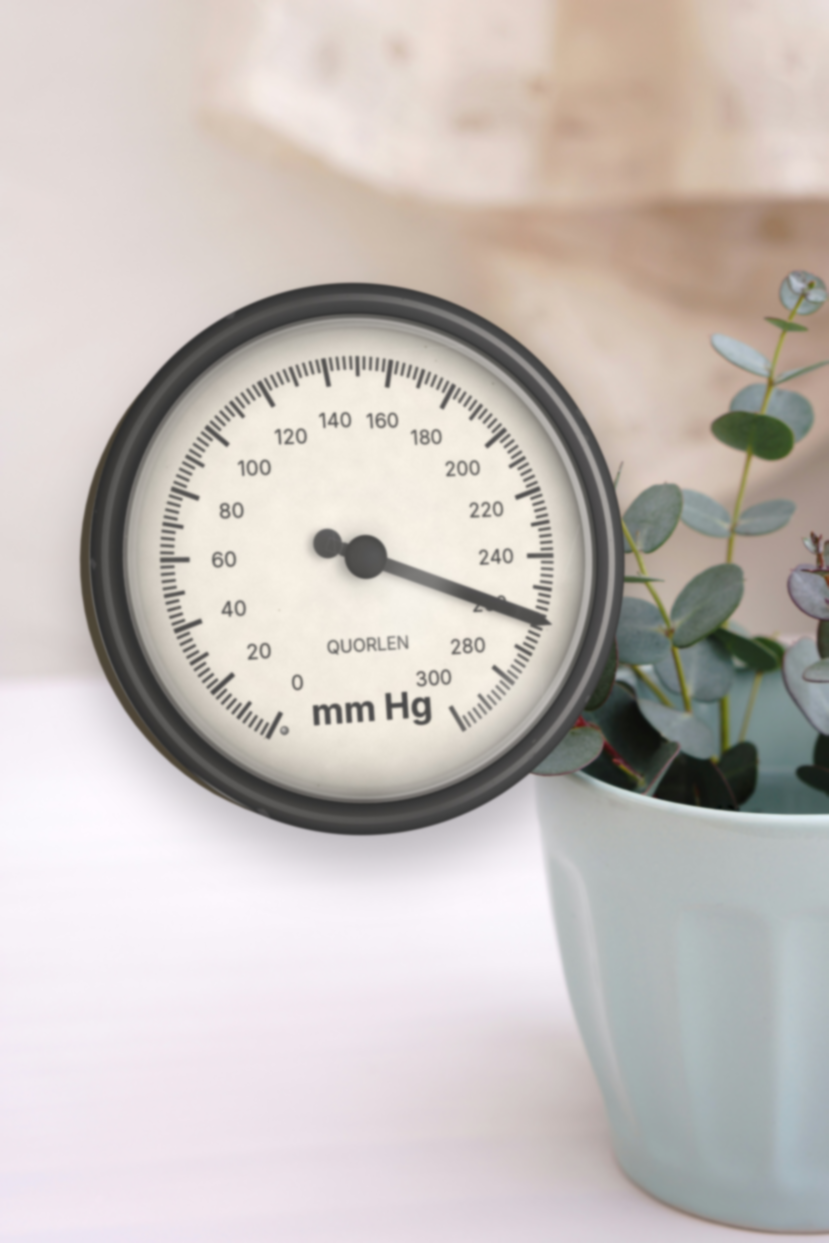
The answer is 260 mmHg
